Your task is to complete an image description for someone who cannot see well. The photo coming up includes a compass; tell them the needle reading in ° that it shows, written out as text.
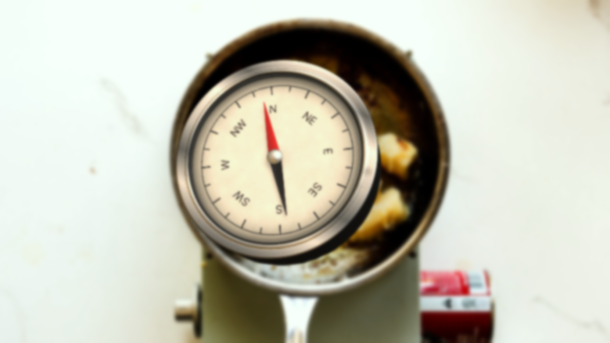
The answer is 352.5 °
